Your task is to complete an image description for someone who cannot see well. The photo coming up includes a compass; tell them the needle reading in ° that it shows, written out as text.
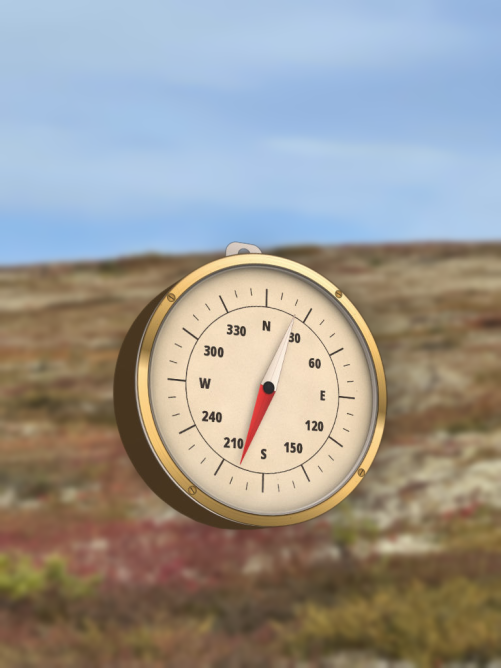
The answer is 200 °
